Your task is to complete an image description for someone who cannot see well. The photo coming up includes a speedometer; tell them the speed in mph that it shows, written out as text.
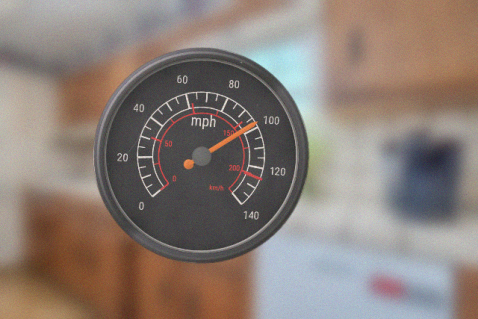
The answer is 97.5 mph
